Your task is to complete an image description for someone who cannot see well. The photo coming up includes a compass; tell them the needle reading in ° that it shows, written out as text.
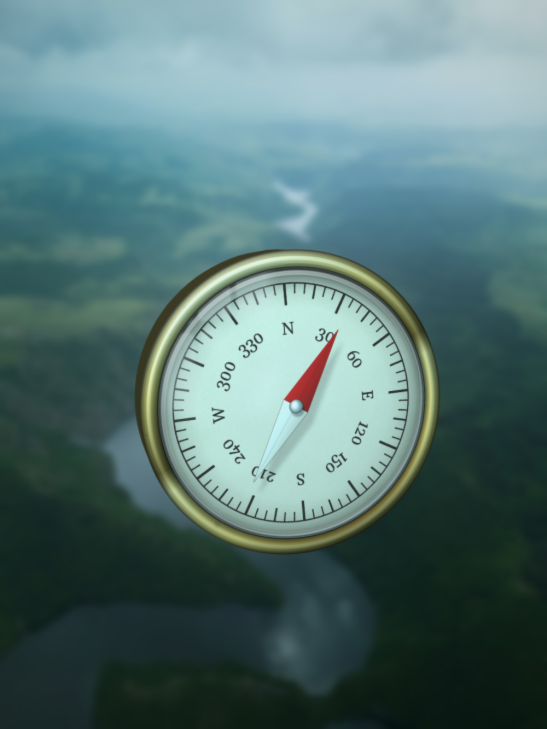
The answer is 35 °
